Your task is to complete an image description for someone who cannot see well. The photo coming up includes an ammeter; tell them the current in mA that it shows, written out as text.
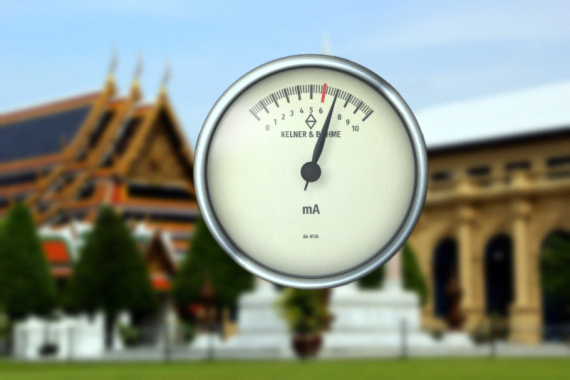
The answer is 7 mA
